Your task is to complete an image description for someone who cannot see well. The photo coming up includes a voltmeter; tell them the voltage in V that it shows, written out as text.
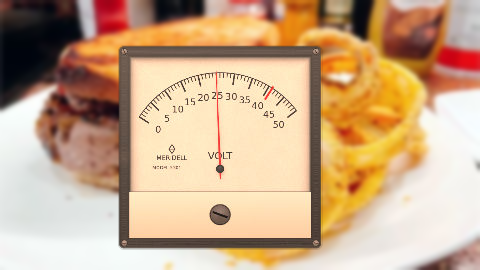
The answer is 25 V
